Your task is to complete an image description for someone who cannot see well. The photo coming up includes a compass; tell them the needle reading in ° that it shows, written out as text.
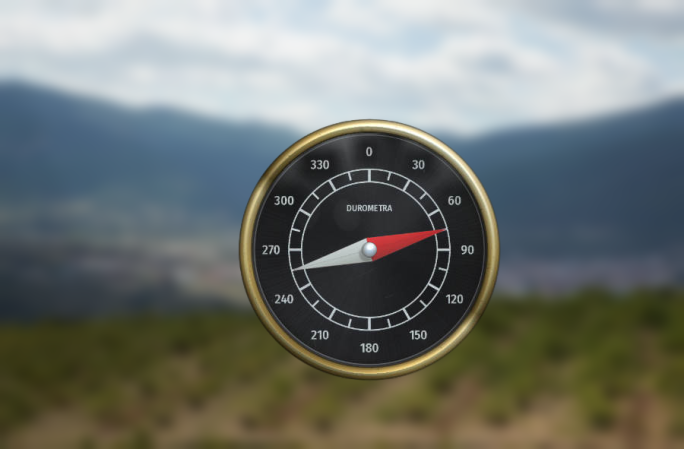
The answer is 75 °
